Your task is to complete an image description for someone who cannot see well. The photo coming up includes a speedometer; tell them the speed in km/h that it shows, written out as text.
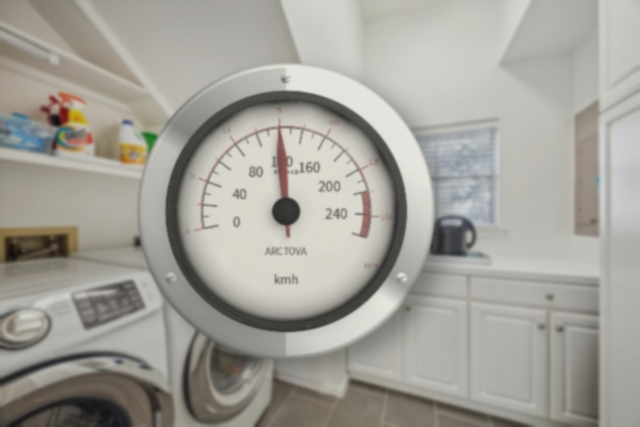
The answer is 120 km/h
